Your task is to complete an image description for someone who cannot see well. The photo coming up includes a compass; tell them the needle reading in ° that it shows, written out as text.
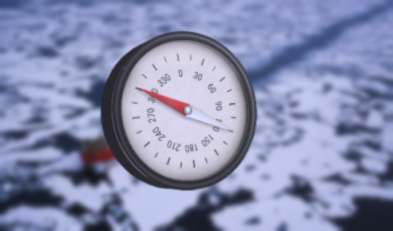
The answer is 300 °
